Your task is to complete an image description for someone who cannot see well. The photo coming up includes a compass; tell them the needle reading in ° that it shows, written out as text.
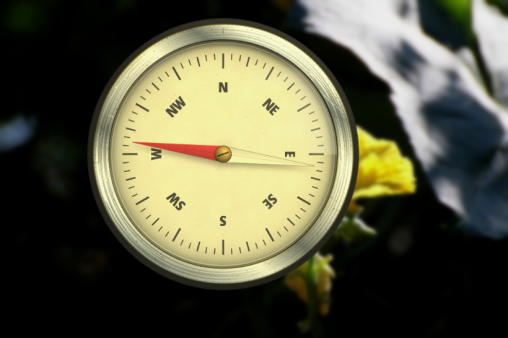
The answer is 277.5 °
